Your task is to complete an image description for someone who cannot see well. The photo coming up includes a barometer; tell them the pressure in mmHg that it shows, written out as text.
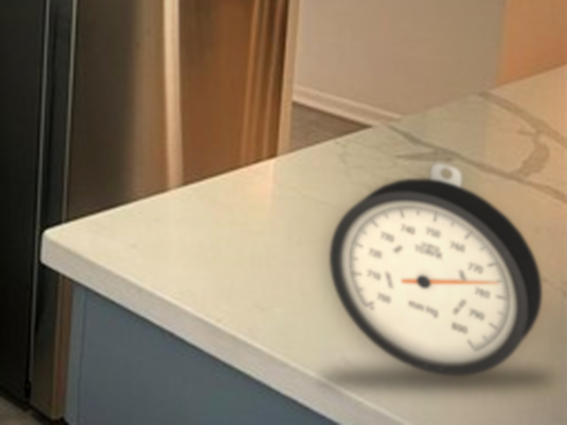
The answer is 775 mmHg
